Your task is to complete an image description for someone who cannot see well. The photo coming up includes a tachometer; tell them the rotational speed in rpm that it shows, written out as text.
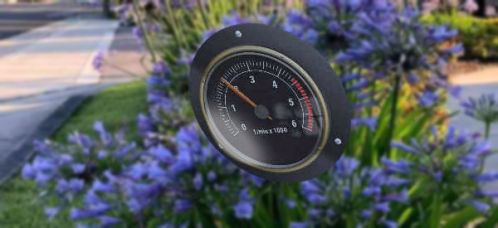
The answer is 2000 rpm
